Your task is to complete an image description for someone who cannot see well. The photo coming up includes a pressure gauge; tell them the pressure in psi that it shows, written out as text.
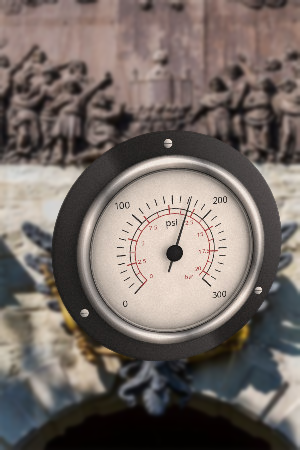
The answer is 170 psi
